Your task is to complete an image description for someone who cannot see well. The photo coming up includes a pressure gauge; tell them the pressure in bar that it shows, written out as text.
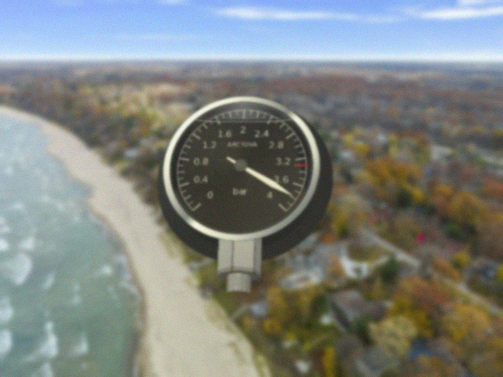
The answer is 3.8 bar
